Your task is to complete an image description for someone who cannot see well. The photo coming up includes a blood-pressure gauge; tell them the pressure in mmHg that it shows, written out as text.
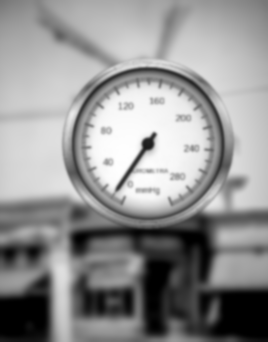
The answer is 10 mmHg
